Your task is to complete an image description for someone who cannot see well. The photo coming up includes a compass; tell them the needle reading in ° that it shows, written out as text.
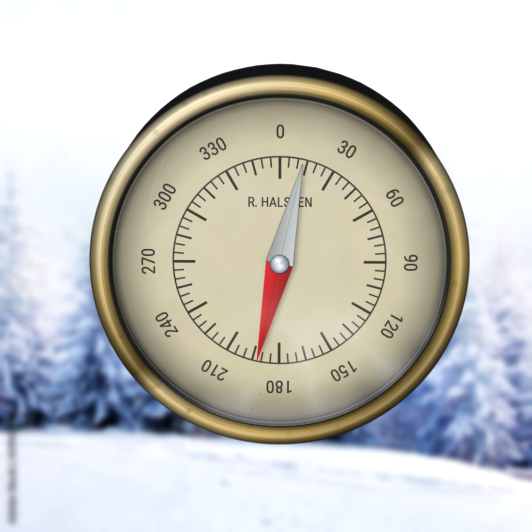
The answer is 192.5 °
